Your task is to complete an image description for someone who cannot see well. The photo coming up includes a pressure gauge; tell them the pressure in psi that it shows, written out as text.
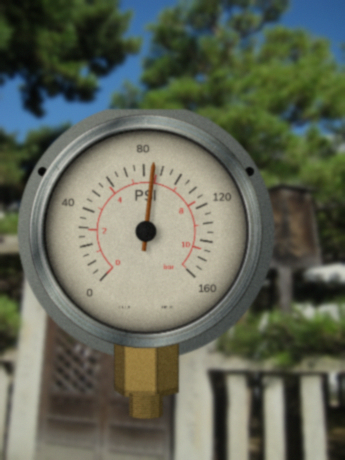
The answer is 85 psi
